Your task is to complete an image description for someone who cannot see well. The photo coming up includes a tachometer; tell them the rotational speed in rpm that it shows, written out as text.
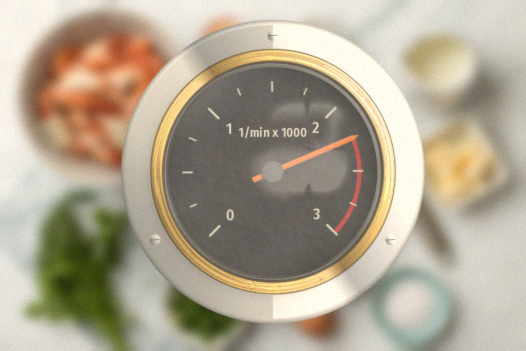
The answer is 2250 rpm
